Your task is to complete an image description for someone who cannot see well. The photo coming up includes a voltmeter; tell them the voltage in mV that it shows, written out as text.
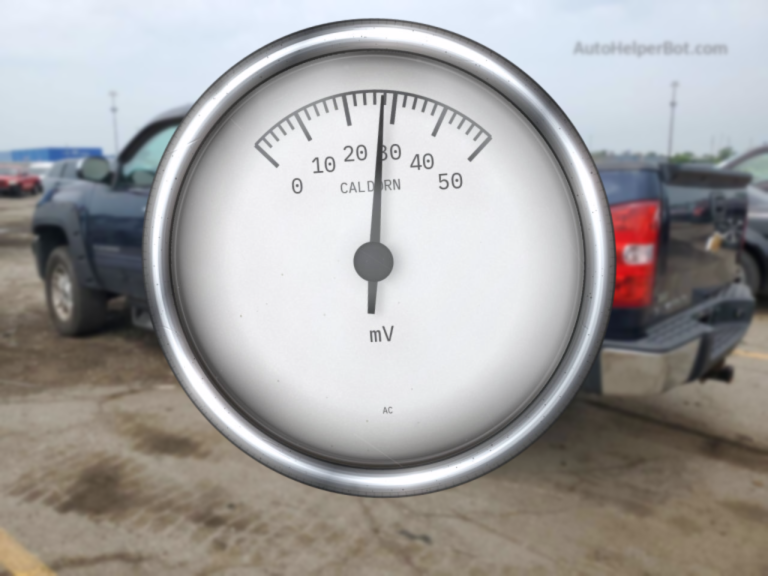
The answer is 28 mV
